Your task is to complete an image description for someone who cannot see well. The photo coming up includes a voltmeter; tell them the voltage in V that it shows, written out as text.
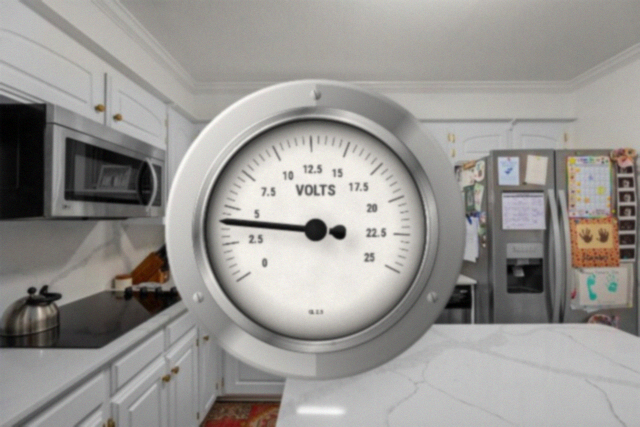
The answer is 4 V
